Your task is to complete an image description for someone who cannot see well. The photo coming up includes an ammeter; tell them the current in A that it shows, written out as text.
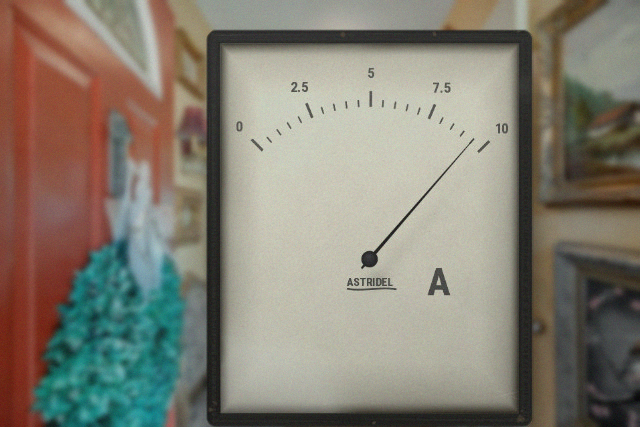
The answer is 9.5 A
